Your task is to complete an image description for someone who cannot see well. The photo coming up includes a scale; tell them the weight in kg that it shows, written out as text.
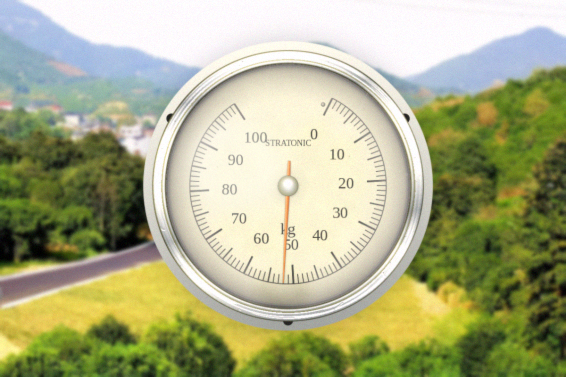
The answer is 52 kg
